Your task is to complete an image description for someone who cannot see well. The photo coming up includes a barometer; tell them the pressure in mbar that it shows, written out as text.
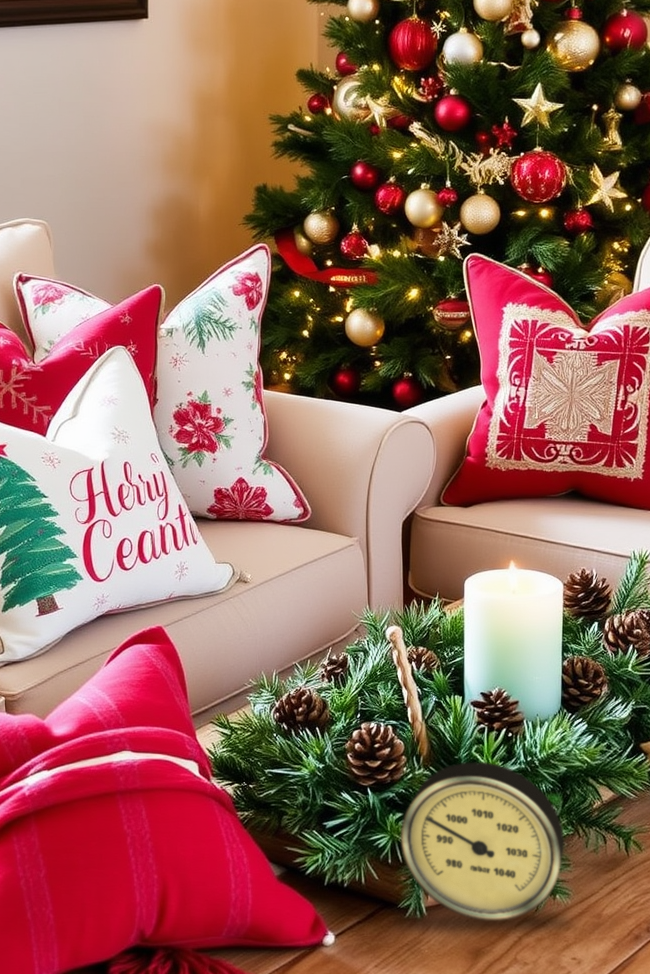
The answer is 995 mbar
